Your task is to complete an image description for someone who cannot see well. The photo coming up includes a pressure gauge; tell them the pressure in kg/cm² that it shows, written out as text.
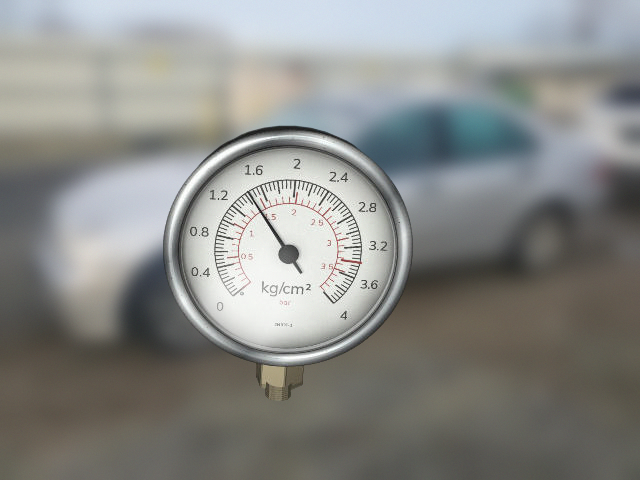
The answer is 1.45 kg/cm²
